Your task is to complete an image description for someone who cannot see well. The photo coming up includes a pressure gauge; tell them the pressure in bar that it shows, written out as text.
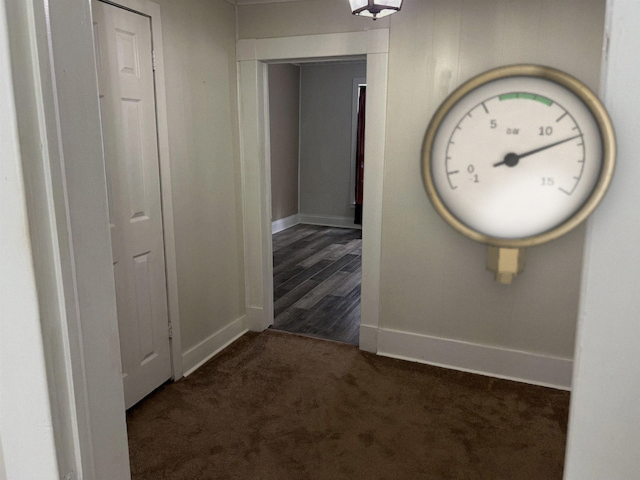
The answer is 11.5 bar
